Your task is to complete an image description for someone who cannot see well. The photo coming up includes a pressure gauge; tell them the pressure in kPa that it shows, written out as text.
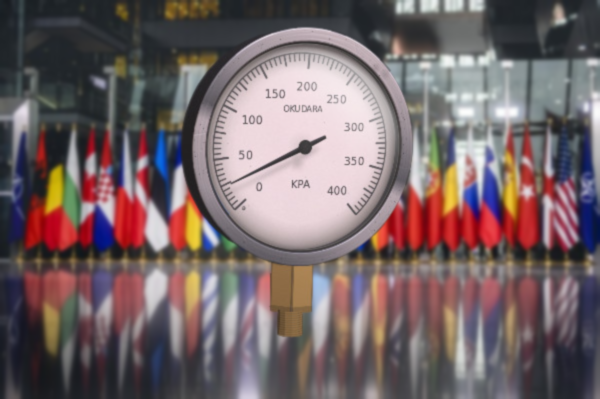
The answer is 25 kPa
